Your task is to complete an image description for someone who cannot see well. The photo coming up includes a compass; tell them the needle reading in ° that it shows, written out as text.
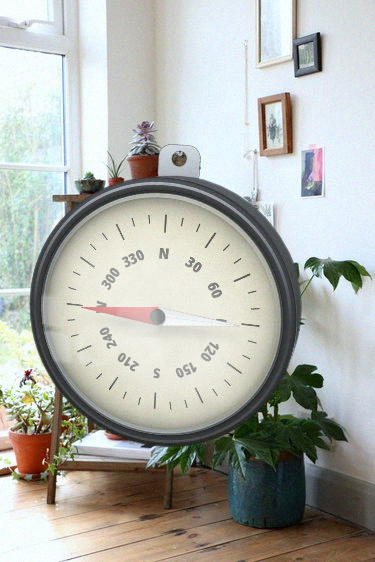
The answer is 270 °
